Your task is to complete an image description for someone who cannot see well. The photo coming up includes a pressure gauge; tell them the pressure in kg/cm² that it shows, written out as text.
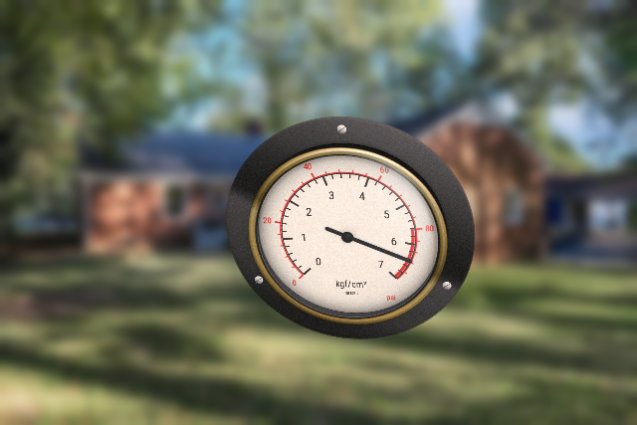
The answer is 6.4 kg/cm²
